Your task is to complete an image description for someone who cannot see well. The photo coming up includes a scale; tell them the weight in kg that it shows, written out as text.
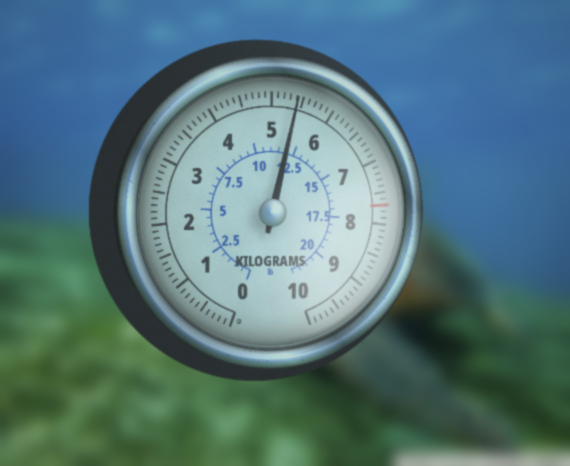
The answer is 5.4 kg
